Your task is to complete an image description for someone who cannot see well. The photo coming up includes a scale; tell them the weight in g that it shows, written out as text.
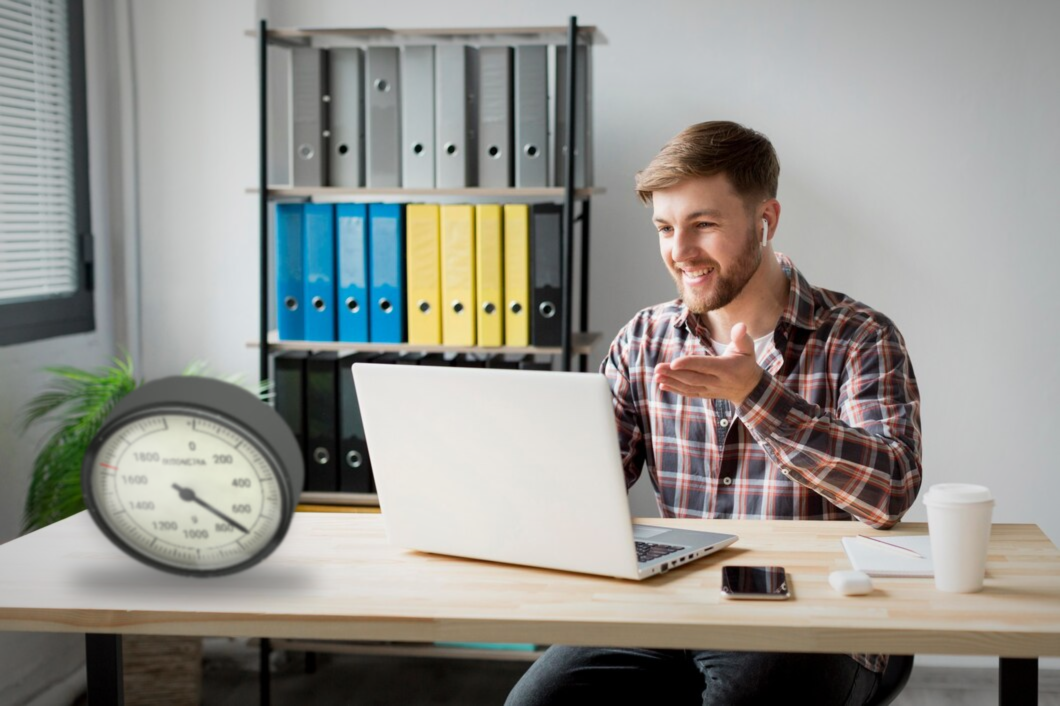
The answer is 700 g
